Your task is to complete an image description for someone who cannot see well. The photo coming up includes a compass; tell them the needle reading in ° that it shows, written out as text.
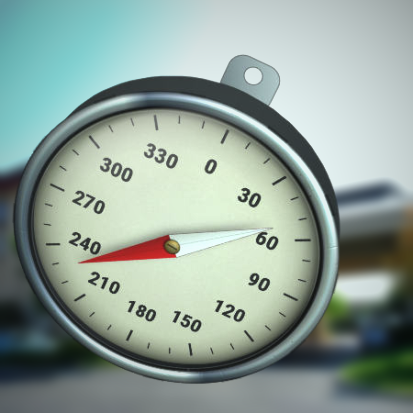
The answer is 230 °
